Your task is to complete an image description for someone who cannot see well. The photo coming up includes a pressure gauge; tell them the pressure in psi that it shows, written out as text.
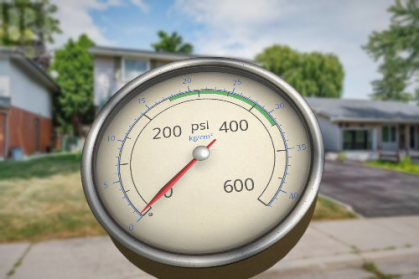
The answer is 0 psi
